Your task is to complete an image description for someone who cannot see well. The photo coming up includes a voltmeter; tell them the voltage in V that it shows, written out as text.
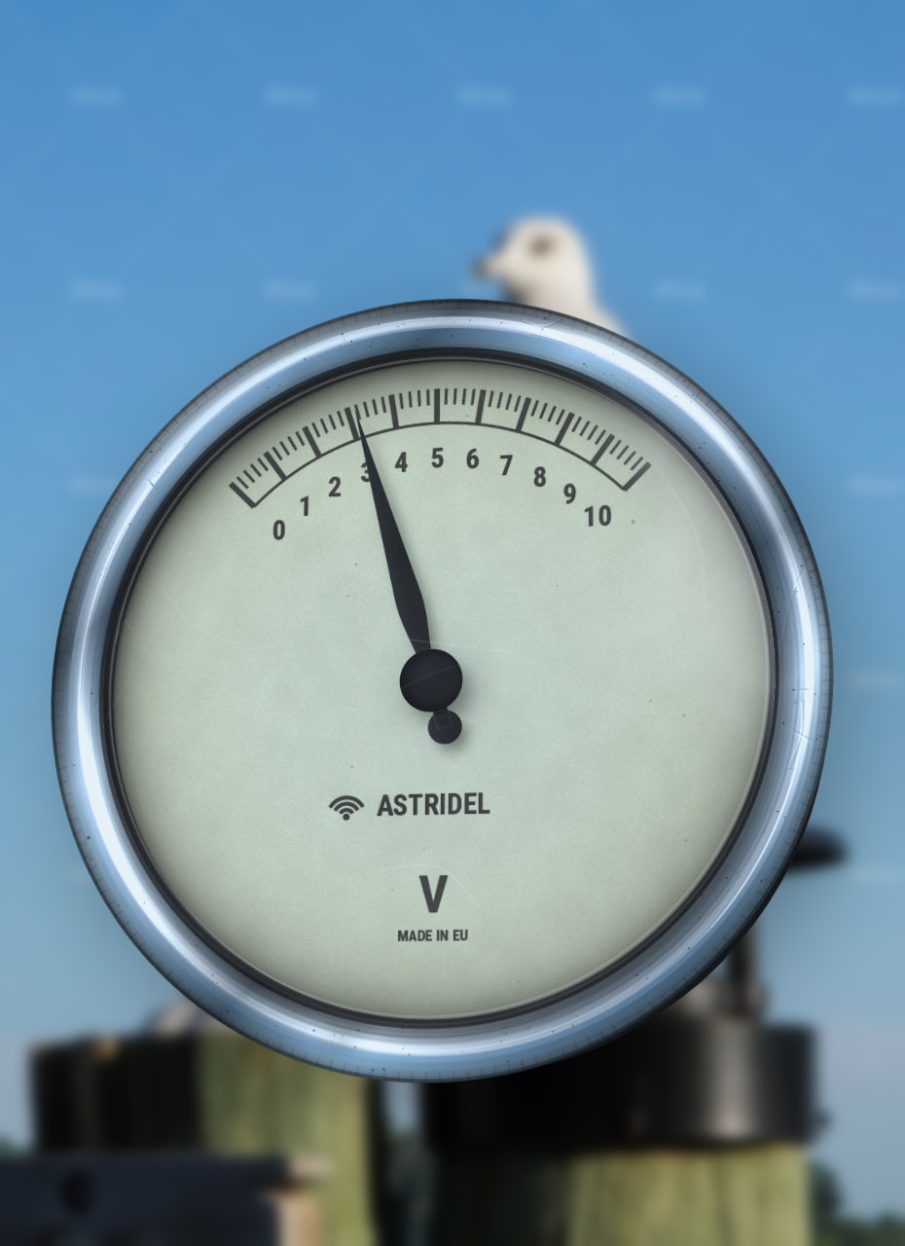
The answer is 3.2 V
